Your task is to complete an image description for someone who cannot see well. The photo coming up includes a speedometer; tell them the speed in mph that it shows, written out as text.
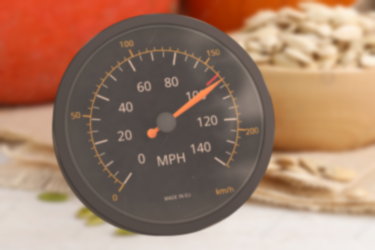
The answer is 102.5 mph
